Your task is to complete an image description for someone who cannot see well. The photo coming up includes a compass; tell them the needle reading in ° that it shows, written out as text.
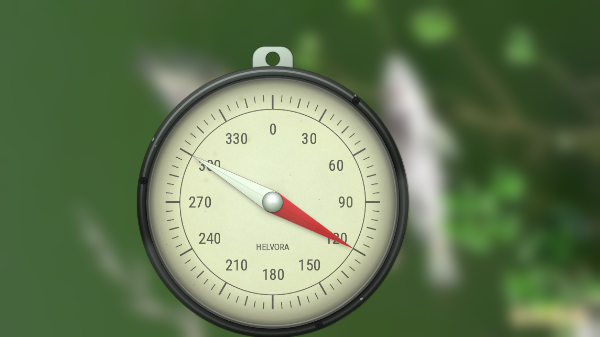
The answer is 120 °
